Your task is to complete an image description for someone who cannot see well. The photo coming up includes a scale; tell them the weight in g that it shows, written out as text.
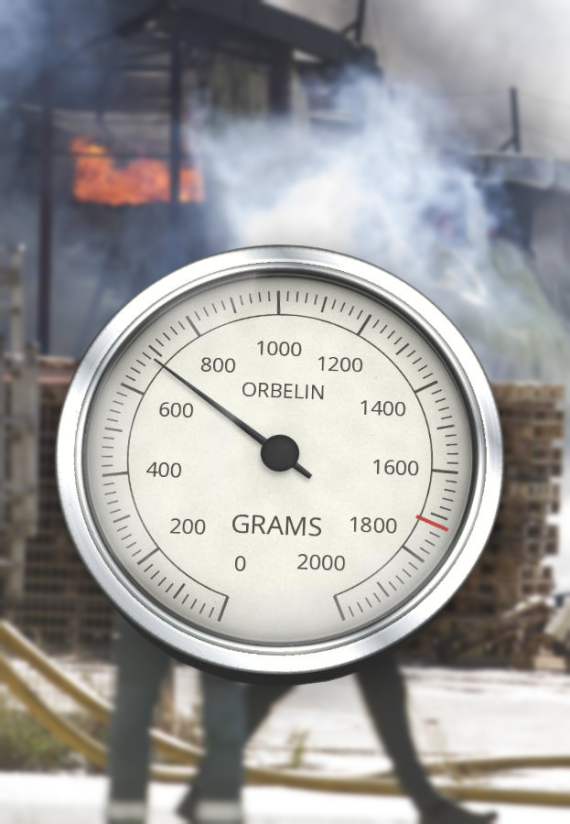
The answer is 680 g
